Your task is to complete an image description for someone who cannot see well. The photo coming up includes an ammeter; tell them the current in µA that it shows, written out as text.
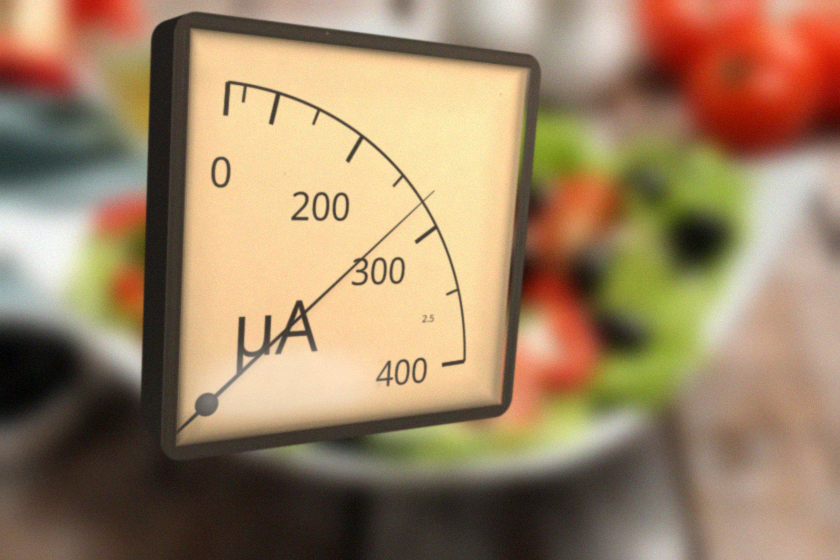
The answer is 275 µA
